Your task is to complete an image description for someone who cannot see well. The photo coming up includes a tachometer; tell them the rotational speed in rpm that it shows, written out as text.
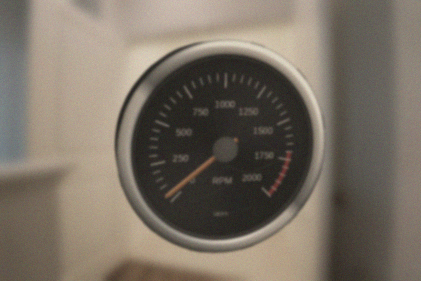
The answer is 50 rpm
